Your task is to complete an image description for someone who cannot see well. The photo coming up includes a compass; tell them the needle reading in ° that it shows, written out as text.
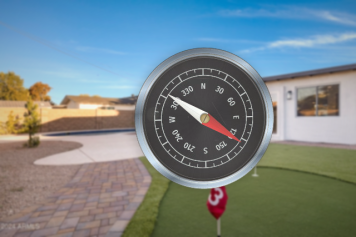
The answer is 125 °
